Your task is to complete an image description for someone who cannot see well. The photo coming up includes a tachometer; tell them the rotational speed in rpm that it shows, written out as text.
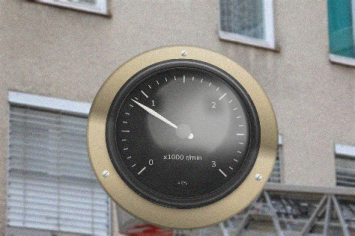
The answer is 850 rpm
